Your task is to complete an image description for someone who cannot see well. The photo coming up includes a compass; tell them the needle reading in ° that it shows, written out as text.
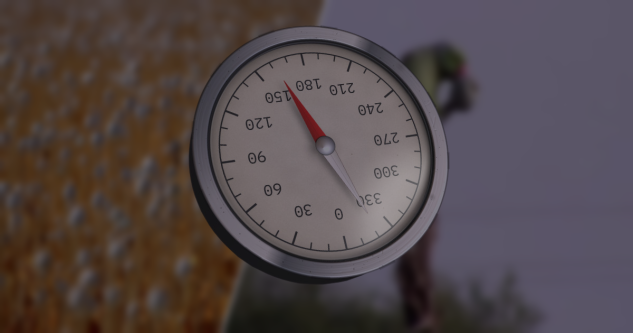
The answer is 160 °
